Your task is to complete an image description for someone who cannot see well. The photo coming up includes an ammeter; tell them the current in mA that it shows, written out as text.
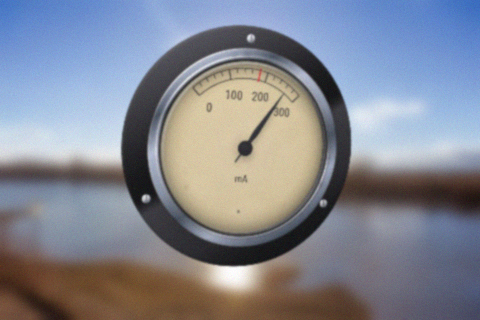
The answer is 260 mA
